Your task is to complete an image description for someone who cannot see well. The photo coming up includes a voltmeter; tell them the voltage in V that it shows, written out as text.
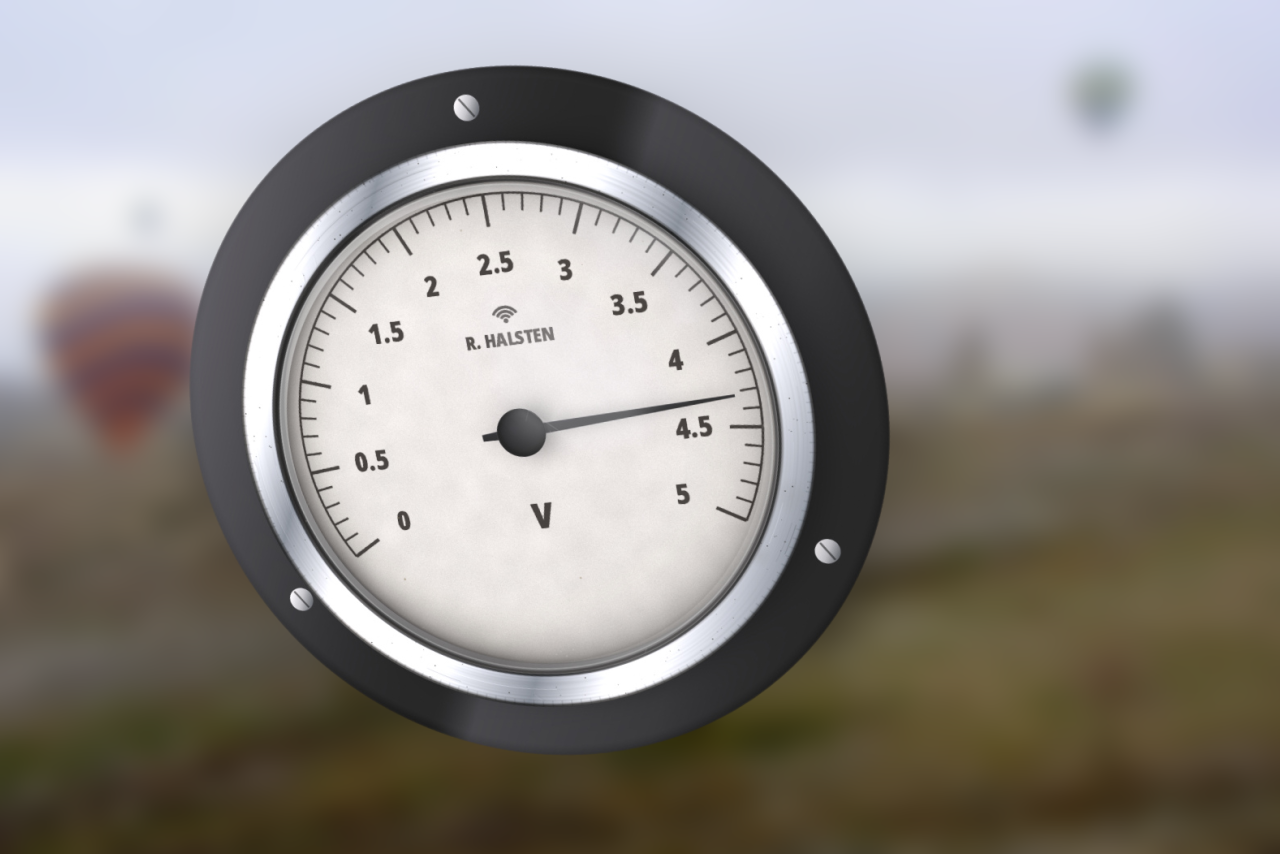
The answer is 4.3 V
